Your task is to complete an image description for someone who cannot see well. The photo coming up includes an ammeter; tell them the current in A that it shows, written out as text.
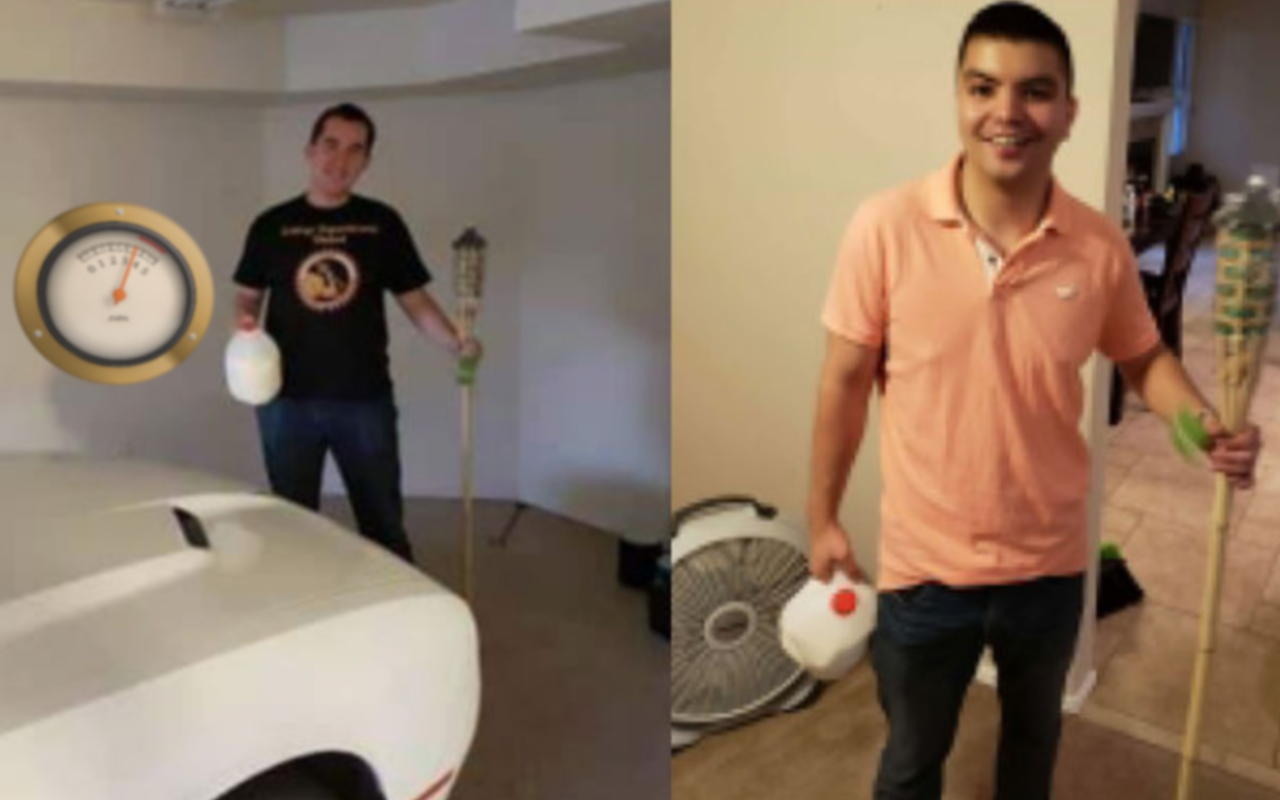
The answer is 3.5 A
